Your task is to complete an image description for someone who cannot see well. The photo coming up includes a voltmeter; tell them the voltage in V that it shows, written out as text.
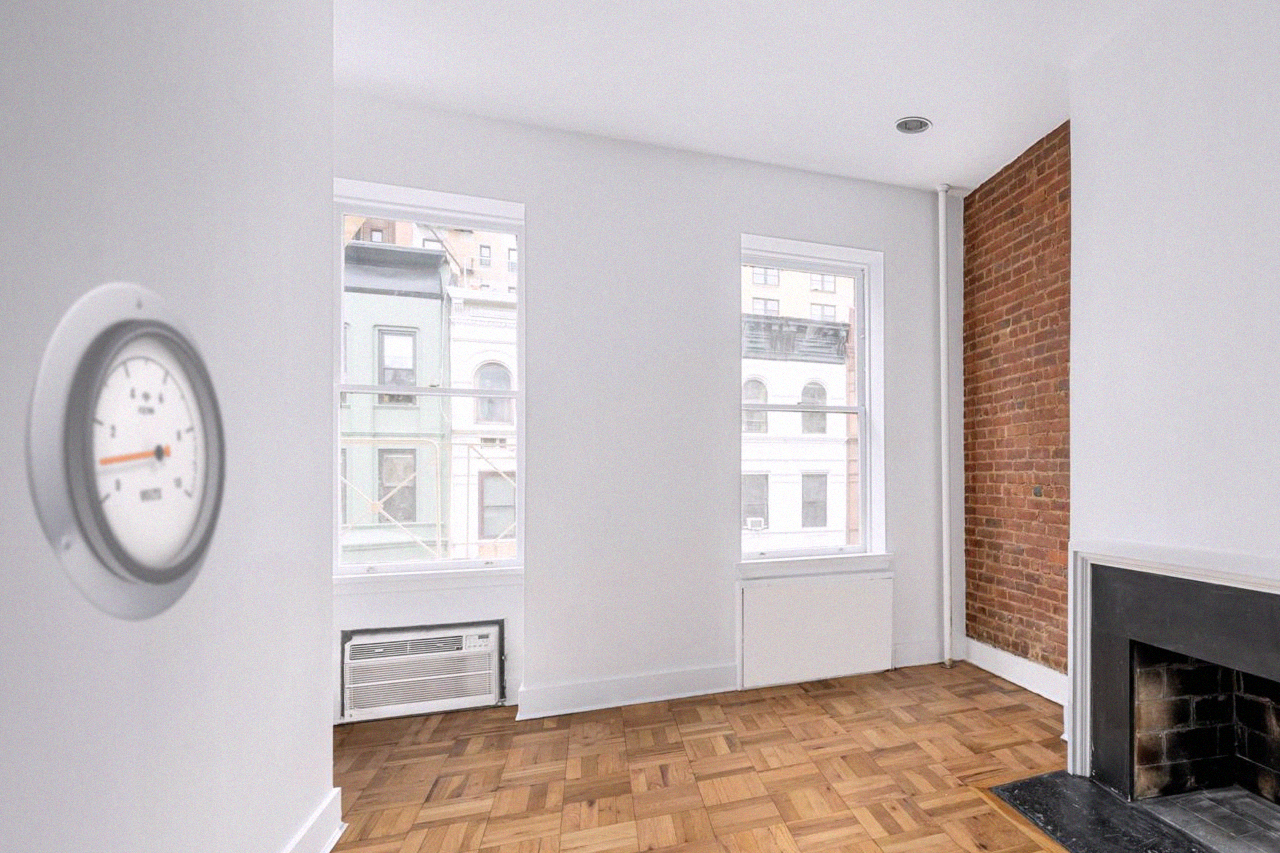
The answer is 1 V
